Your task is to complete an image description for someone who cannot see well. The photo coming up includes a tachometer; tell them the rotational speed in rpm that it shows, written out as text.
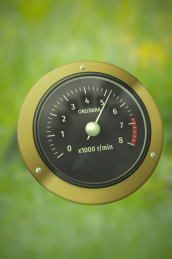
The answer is 5200 rpm
